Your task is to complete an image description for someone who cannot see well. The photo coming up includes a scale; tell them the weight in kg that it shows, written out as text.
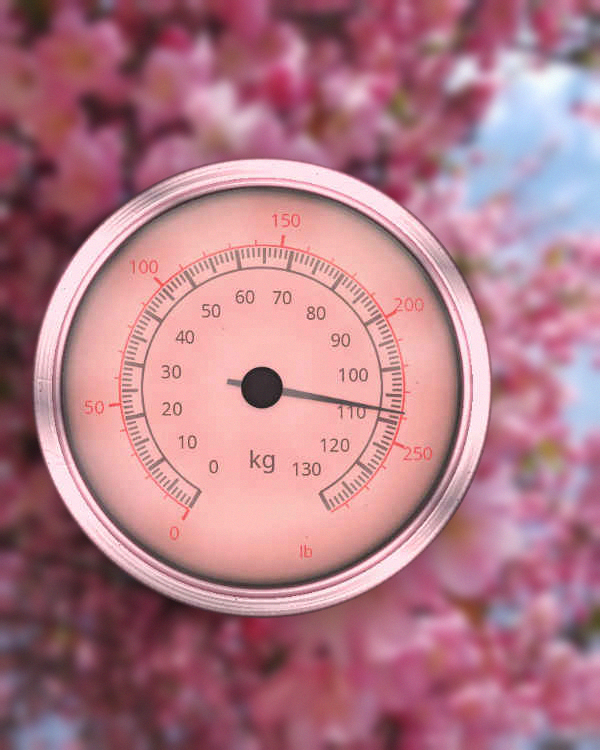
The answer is 108 kg
